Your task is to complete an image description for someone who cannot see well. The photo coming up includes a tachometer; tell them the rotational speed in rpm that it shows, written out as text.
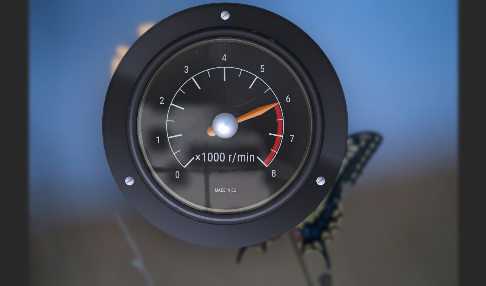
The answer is 6000 rpm
